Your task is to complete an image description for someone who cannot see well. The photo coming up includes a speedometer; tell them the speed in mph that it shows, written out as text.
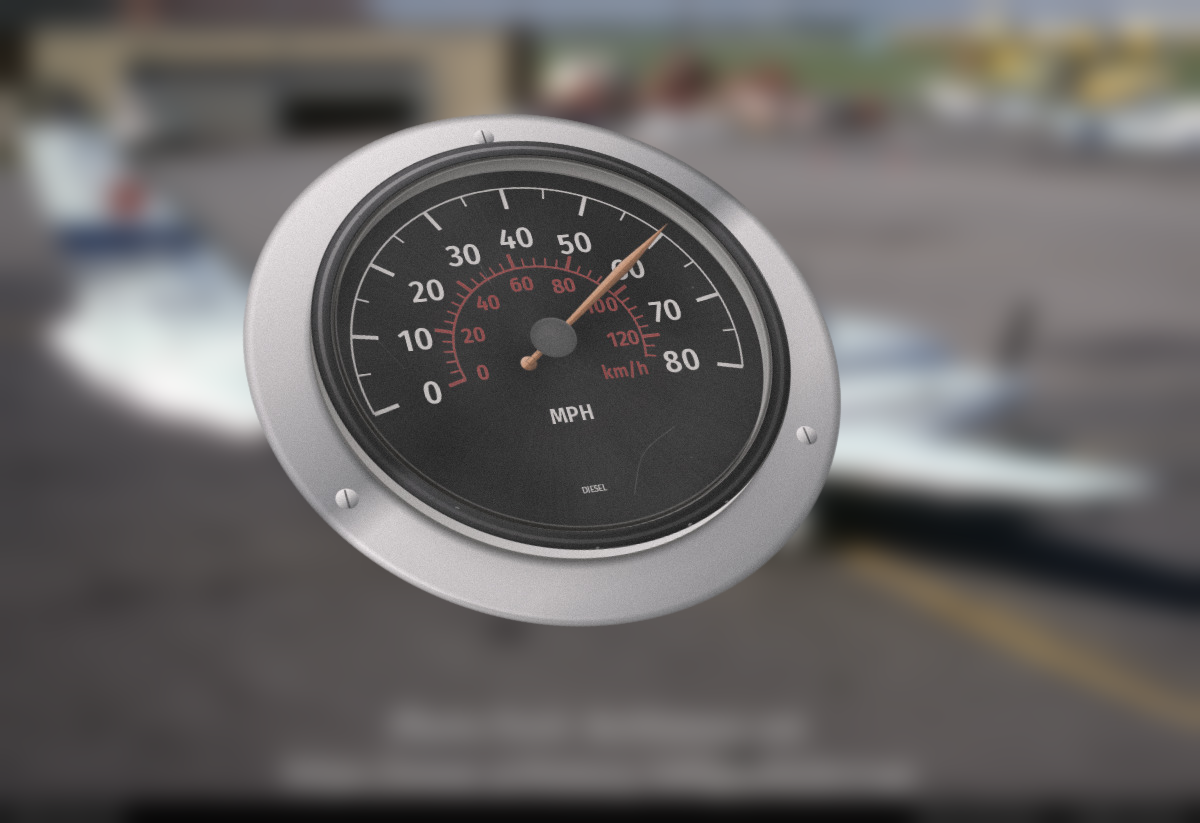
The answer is 60 mph
